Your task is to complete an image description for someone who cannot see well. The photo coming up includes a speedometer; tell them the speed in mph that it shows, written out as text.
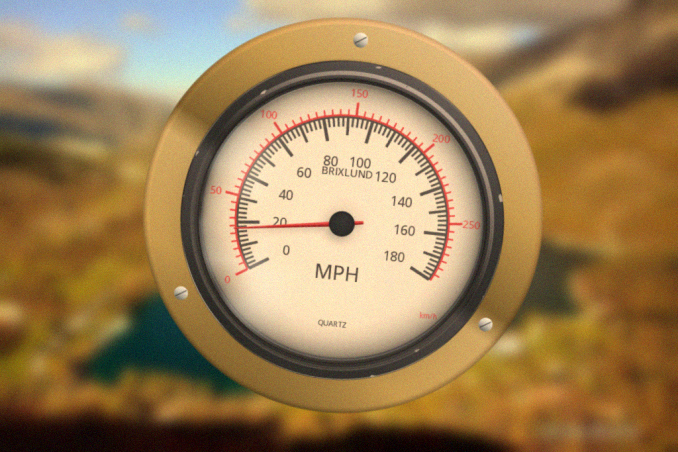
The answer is 18 mph
